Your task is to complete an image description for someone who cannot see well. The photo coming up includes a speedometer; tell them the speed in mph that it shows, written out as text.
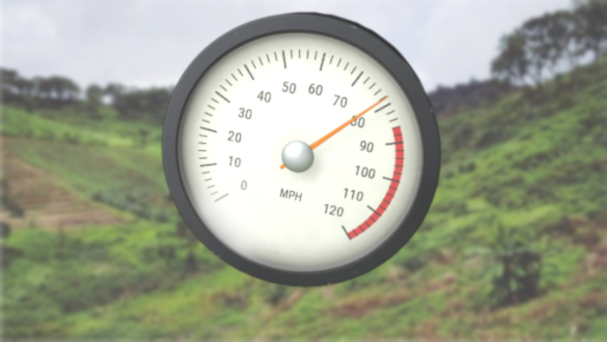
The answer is 78 mph
